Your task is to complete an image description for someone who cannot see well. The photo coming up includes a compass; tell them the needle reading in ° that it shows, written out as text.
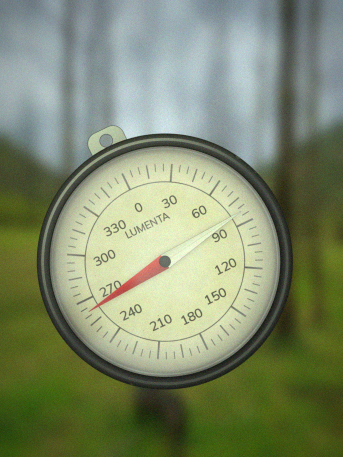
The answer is 262.5 °
